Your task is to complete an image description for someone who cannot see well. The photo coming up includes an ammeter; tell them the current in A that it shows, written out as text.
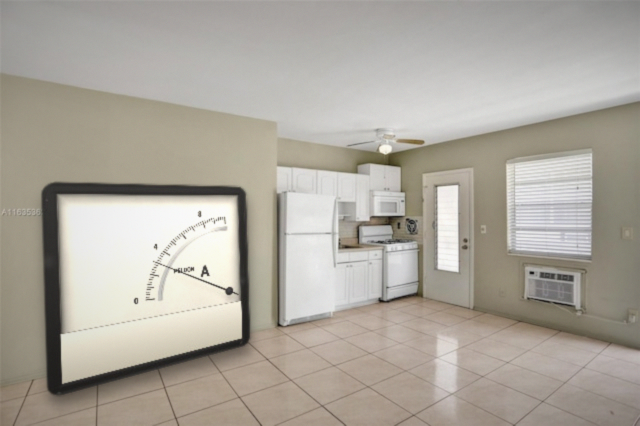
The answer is 3 A
